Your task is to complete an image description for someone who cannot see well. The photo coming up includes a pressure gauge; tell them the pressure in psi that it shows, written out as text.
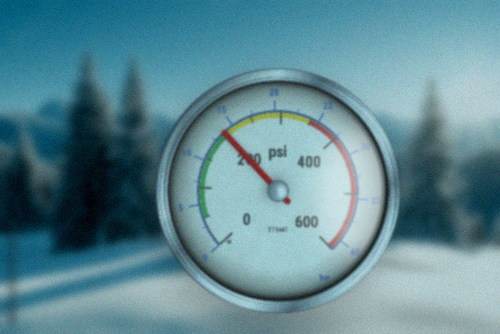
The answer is 200 psi
